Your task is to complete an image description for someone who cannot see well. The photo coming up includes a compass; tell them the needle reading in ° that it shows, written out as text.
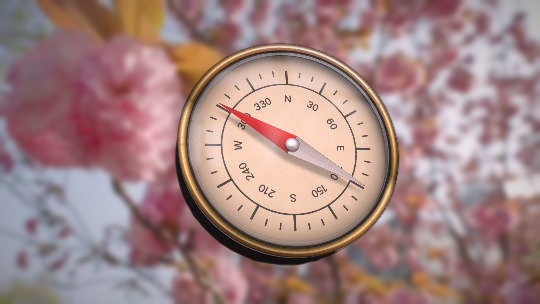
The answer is 300 °
